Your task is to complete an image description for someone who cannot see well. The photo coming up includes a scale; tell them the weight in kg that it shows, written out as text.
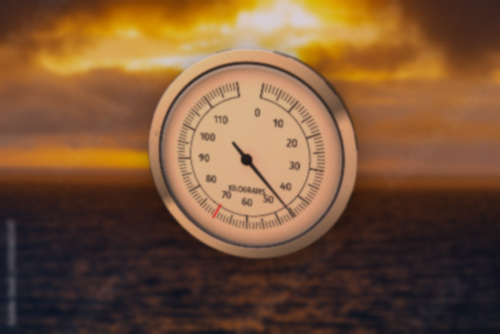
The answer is 45 kg
